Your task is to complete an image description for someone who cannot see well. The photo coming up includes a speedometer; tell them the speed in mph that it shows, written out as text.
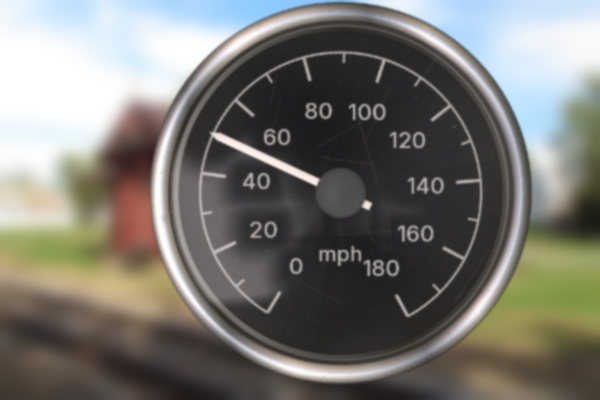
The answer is 50 mph
